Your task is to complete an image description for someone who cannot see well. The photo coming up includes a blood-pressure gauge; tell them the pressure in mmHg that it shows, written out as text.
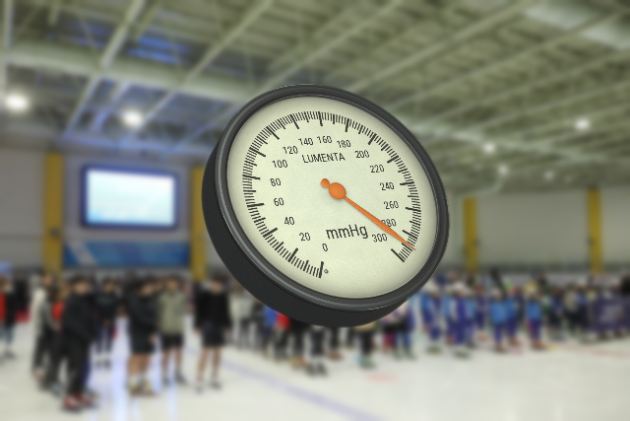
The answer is 290 mmHg
